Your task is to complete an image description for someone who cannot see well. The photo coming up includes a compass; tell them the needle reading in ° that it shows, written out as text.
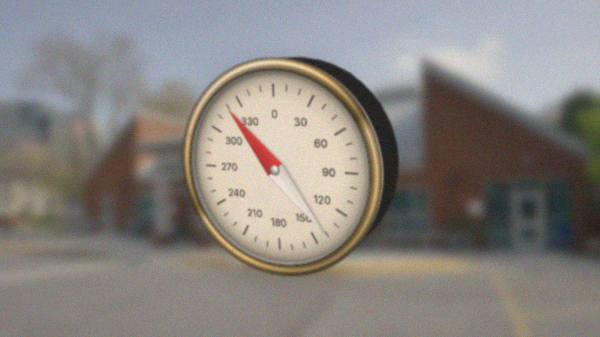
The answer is 320 °
